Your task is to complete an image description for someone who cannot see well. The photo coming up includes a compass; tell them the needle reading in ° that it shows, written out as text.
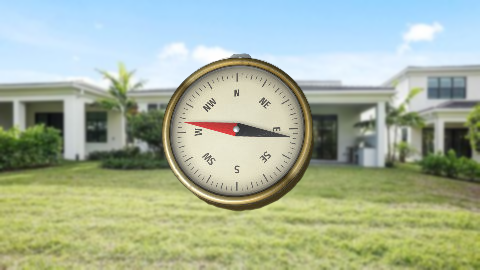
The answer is 280 °
